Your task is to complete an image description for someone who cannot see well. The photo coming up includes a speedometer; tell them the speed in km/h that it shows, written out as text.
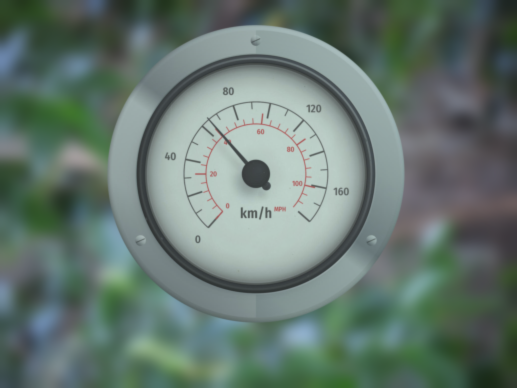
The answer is 65 km/h
